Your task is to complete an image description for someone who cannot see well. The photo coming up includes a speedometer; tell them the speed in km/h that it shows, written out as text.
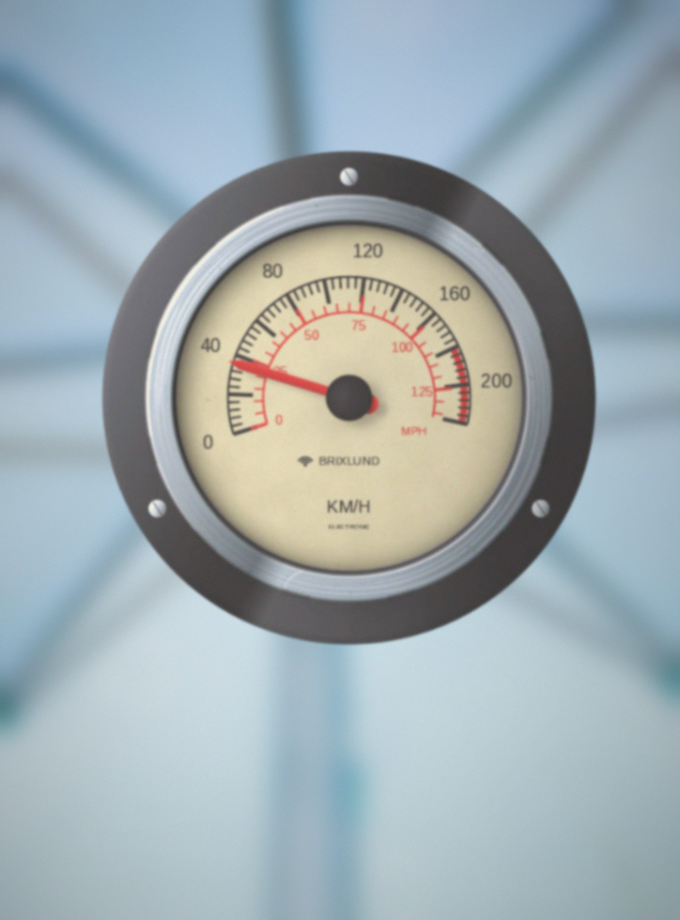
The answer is 36 km/h
